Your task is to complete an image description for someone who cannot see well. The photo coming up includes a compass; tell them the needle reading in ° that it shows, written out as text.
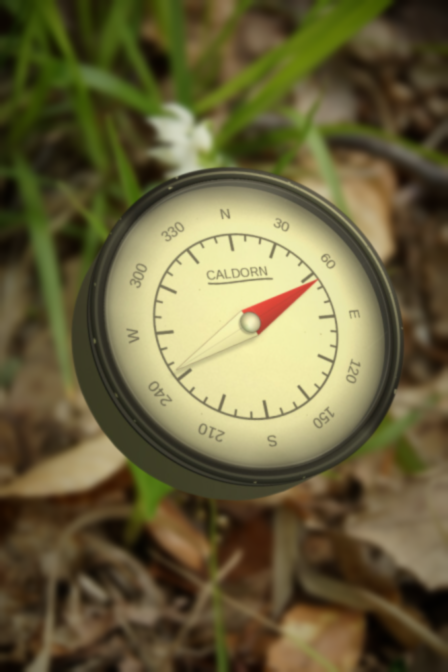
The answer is 65 °
